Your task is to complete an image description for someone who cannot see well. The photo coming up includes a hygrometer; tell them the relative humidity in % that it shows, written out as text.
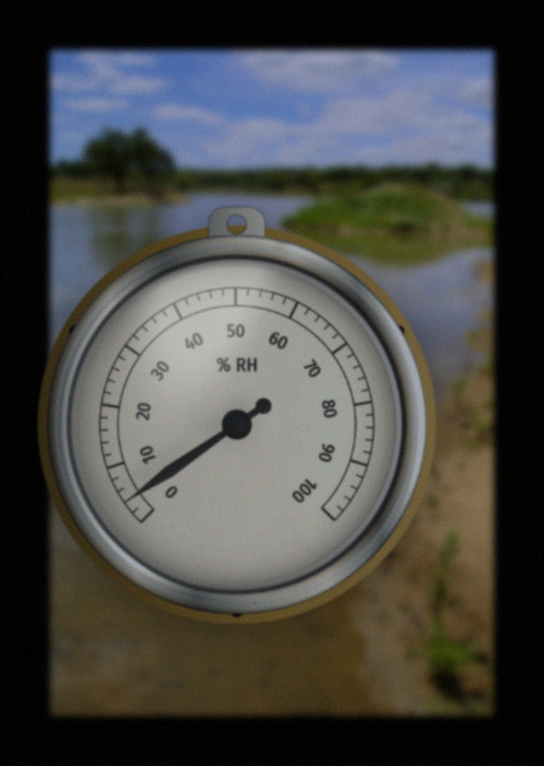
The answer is 4 %
